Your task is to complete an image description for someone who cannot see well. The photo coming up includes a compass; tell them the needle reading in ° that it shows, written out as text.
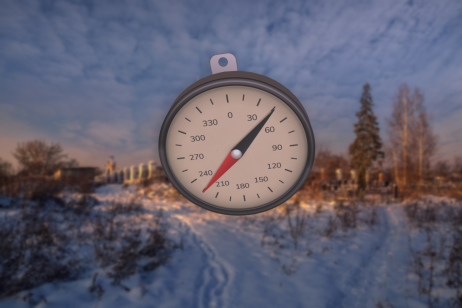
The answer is 225 °
